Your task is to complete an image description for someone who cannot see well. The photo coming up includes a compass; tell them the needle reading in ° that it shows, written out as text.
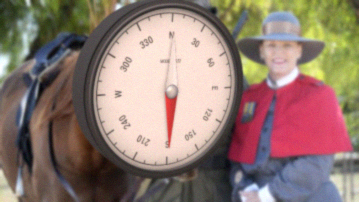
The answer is 180 °
